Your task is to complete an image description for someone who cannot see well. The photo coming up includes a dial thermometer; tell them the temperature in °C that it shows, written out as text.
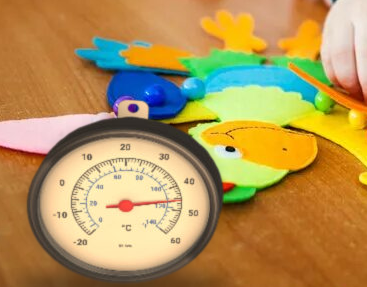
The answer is 45 °C
